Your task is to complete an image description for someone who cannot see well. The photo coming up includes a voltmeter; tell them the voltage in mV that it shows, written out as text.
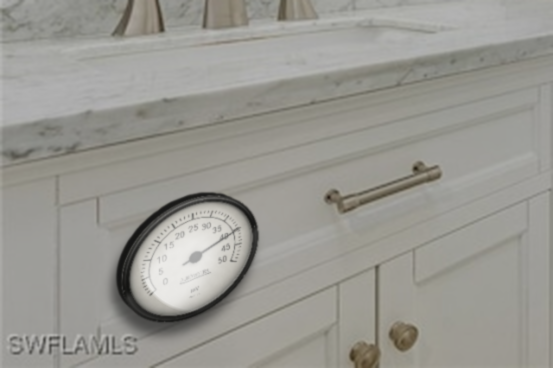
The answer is 40 mV
